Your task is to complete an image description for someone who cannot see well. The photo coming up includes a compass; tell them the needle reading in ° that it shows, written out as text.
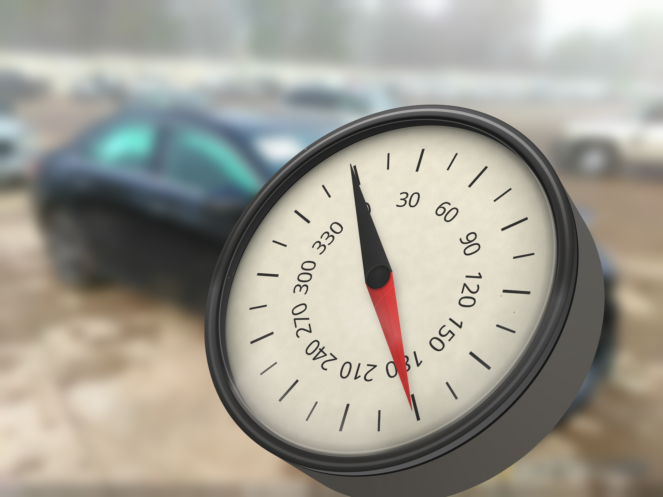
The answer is 180 °
